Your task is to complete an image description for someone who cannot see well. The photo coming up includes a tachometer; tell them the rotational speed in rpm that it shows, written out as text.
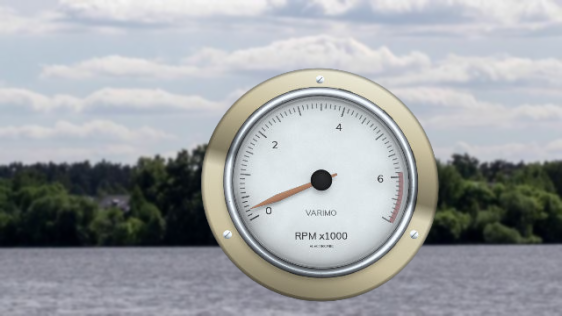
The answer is 200 rpm
